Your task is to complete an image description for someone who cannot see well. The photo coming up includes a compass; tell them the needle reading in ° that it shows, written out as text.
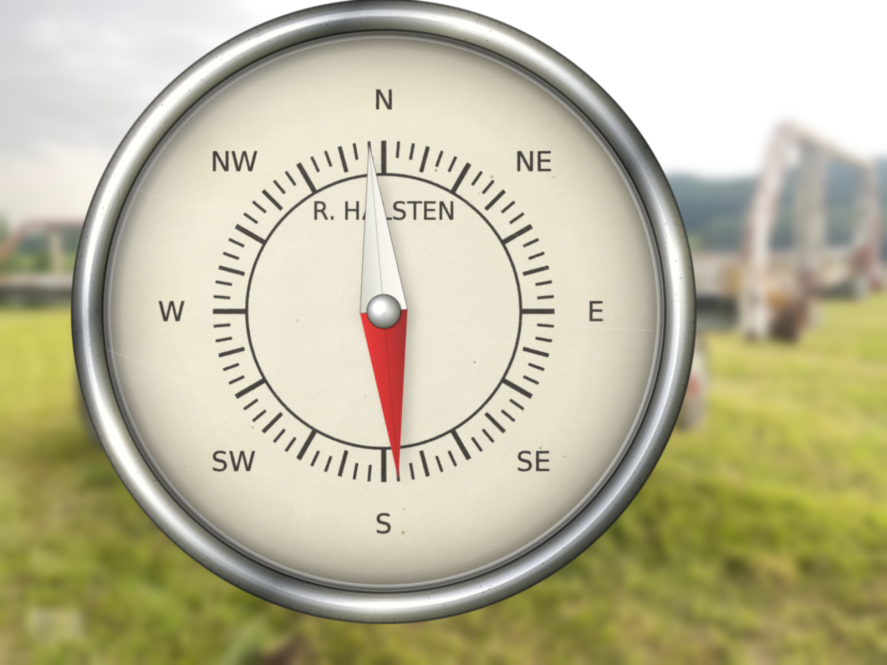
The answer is 175 °
